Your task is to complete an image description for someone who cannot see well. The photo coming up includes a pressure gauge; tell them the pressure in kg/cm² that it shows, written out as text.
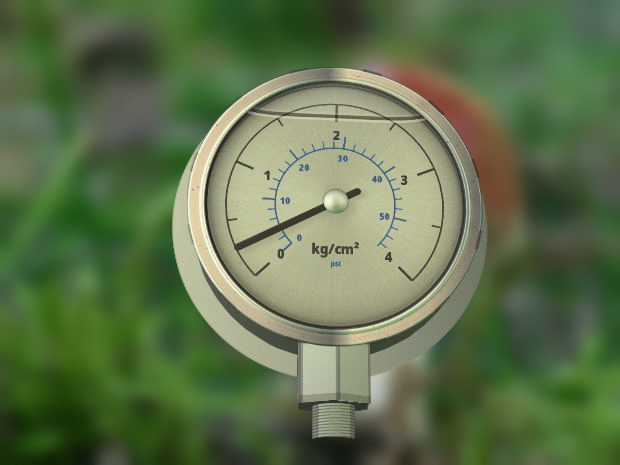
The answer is 0.25 kg/cm²
